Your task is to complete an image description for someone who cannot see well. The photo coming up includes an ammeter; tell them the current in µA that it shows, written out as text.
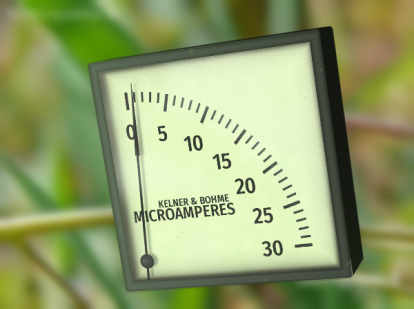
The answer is 1 µA
